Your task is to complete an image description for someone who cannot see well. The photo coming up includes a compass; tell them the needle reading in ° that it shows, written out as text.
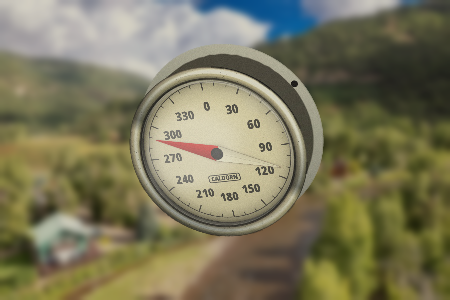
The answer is 290 °
